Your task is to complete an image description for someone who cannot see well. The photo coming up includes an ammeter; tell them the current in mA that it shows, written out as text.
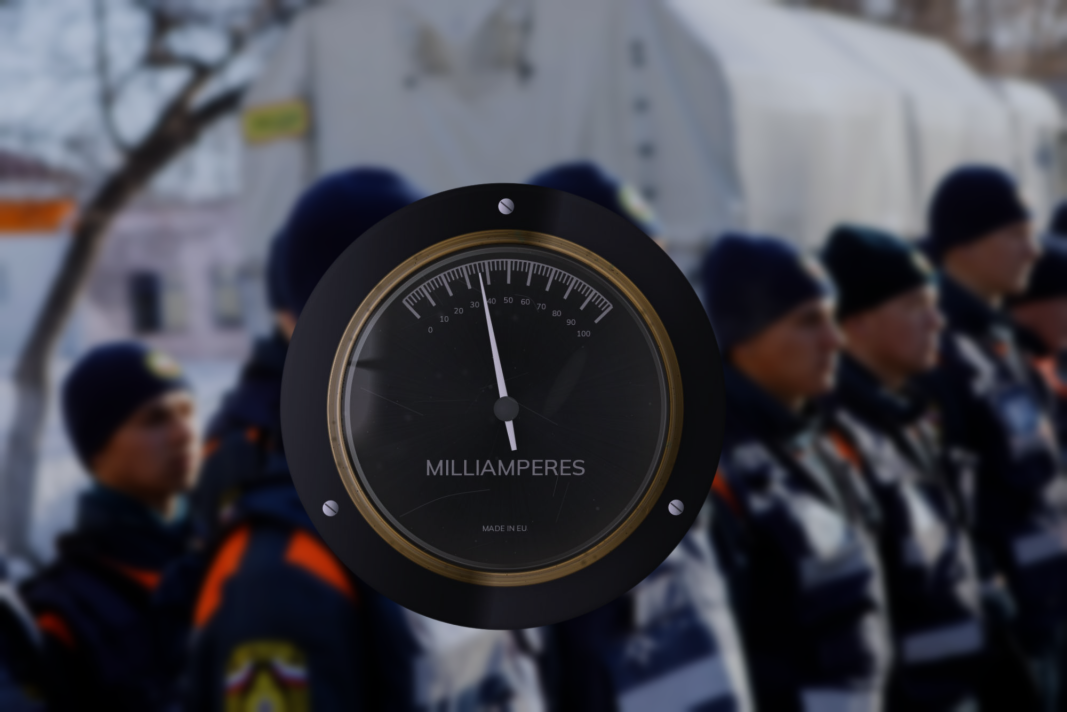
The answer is 36 mA
